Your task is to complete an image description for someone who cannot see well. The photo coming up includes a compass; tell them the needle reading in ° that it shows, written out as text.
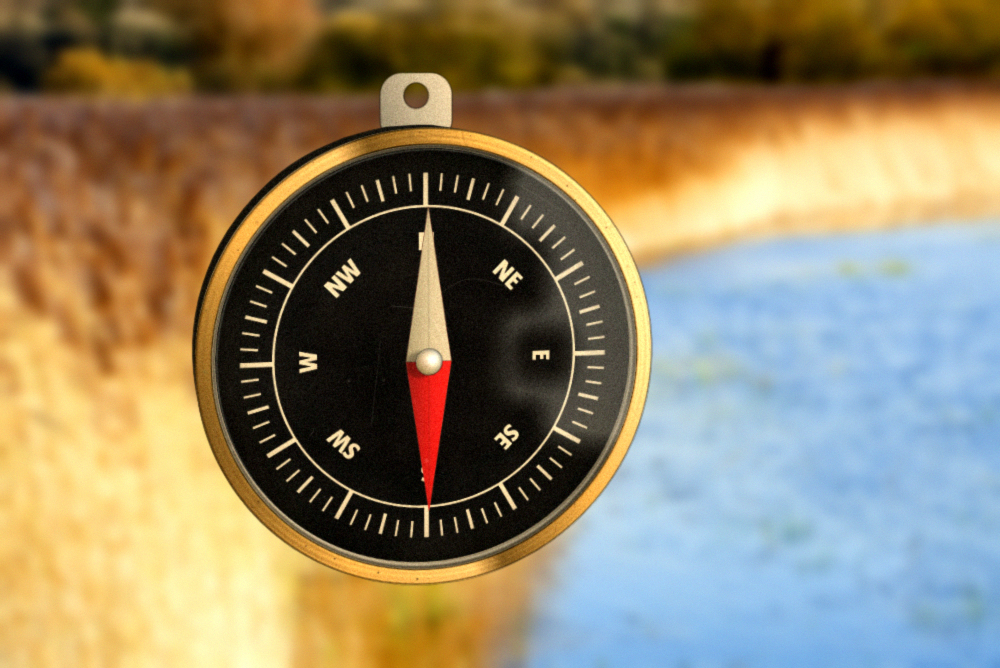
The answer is 180 °
